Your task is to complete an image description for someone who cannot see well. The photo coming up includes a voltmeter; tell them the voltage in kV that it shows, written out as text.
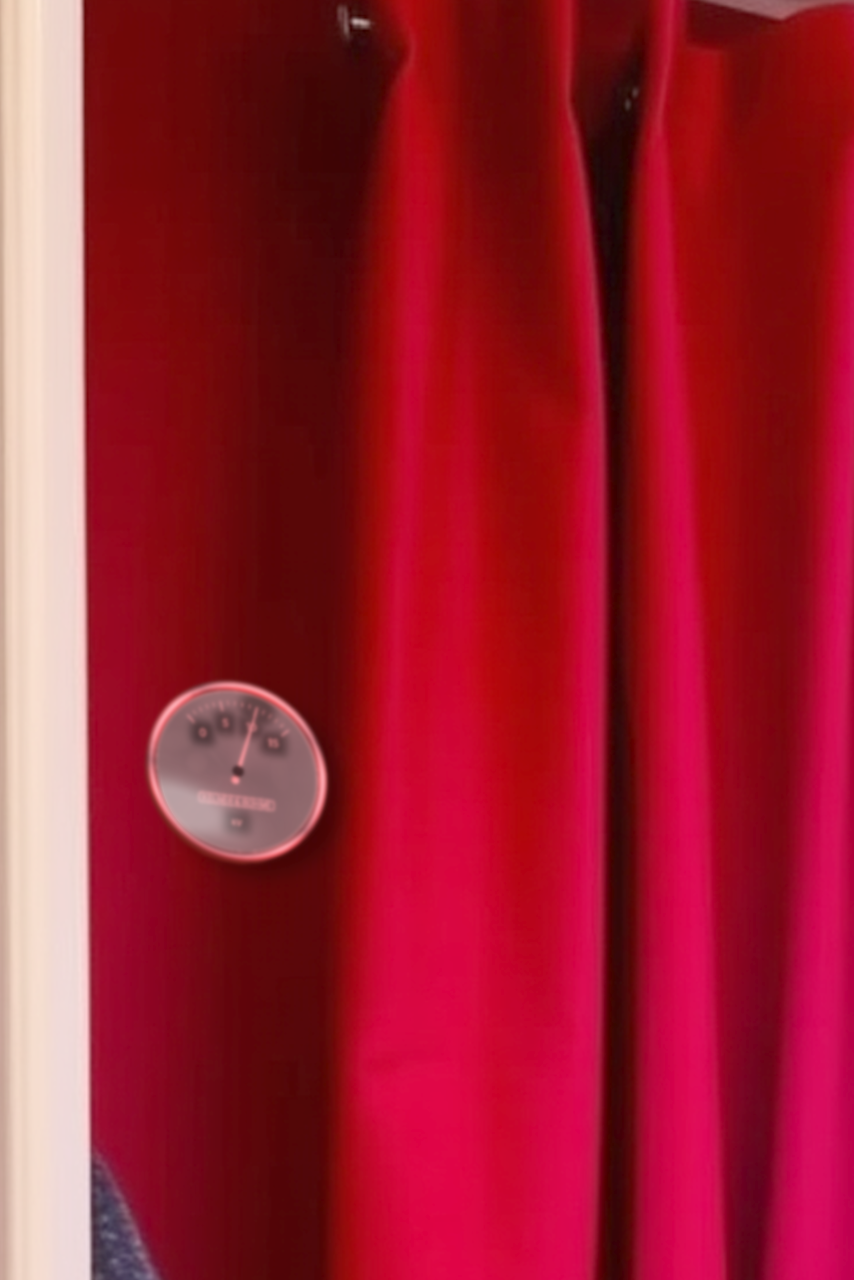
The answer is 10 kV
